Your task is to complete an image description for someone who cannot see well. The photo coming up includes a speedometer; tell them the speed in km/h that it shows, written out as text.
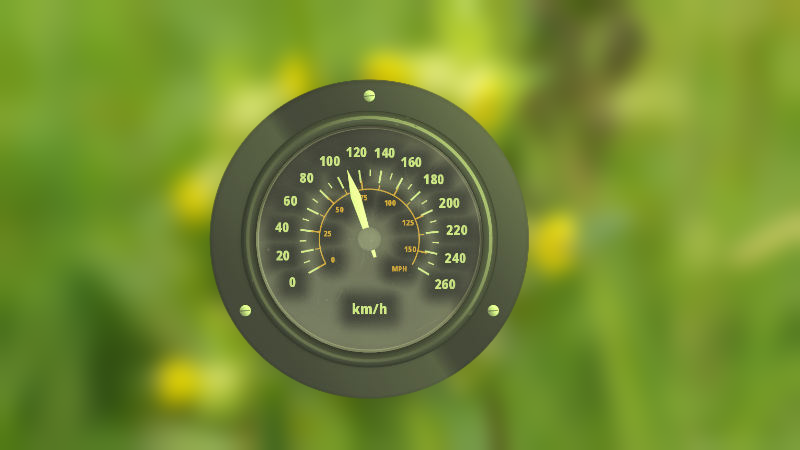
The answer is 110 km/h
